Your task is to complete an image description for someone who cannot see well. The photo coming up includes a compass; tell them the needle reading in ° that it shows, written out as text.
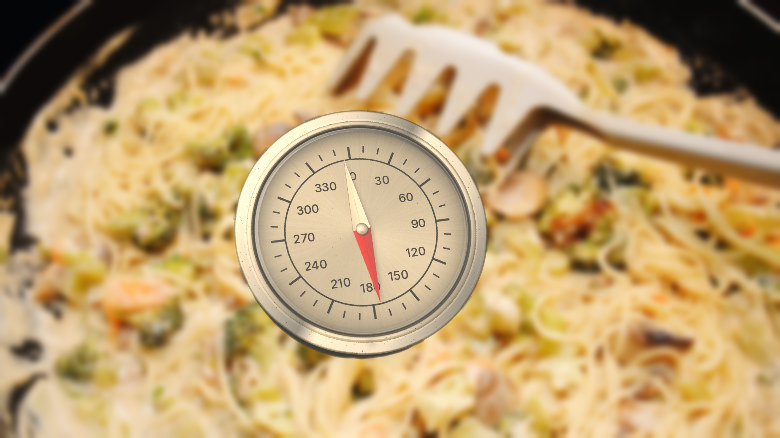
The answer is 175 °
